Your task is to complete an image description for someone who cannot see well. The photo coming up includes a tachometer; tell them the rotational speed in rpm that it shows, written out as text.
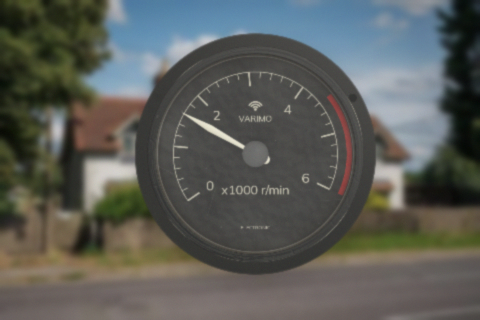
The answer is 1600 rpm
